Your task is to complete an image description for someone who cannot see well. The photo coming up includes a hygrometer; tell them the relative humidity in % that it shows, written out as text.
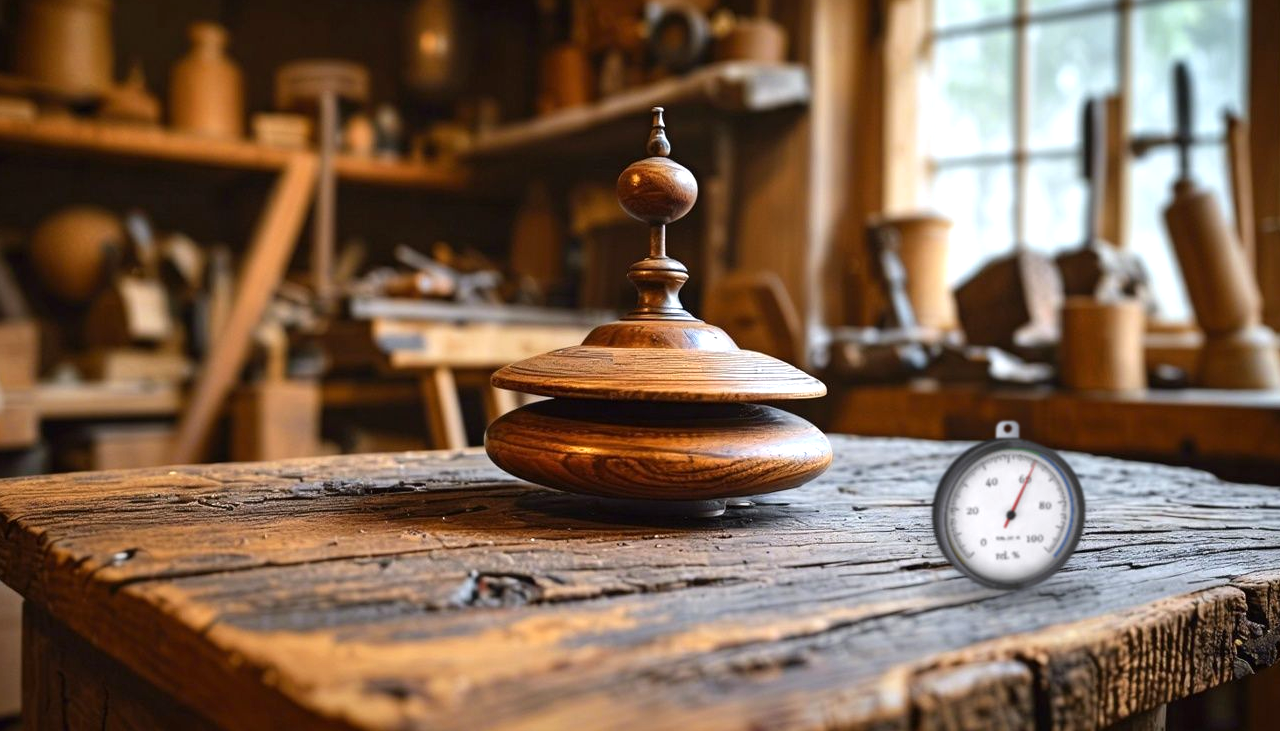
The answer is 60 %
